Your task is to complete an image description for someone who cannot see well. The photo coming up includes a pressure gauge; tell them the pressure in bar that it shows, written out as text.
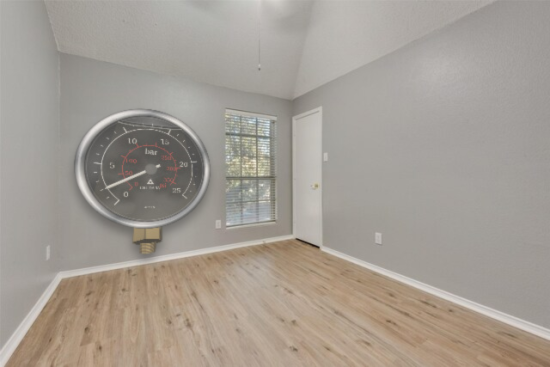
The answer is 2 bar
